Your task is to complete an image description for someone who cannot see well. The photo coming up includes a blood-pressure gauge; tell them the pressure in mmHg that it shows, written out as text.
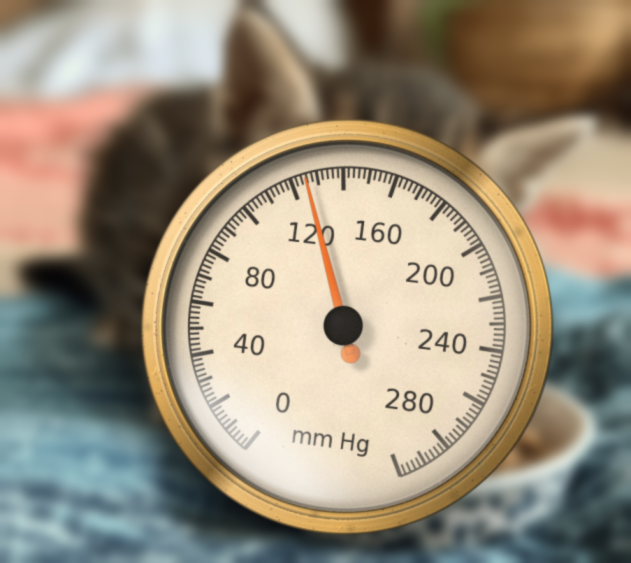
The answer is 126 mmHg
